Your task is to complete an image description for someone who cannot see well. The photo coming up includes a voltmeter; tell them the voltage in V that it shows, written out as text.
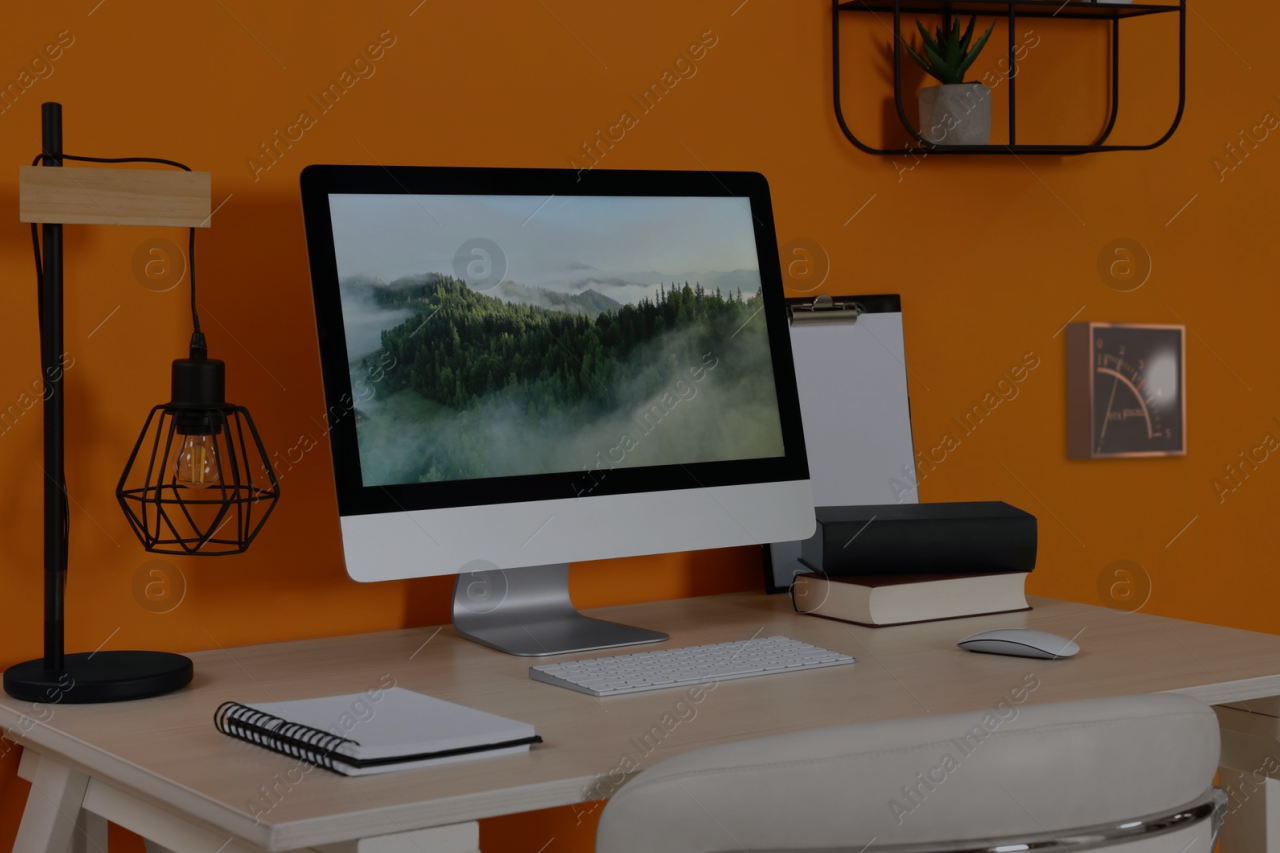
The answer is 2 V
